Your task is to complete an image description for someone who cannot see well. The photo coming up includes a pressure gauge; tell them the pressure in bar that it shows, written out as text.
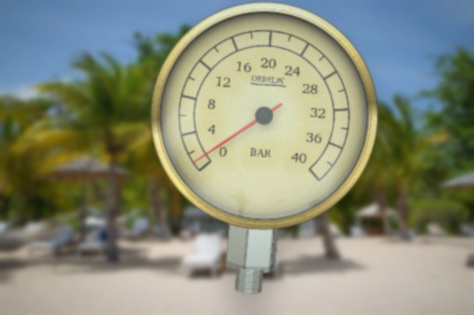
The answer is 1 bar
